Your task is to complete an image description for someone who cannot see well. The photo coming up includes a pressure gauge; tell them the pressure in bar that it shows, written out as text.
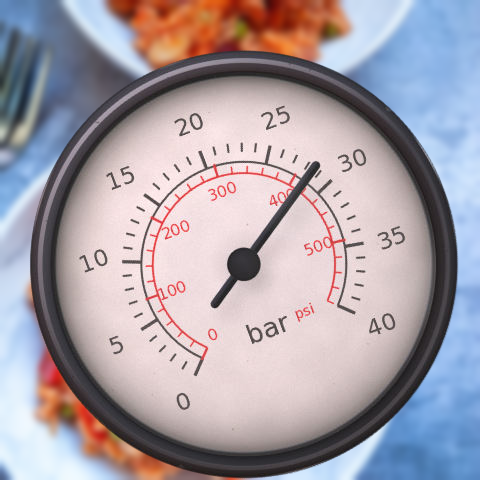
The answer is 28.5 bar
